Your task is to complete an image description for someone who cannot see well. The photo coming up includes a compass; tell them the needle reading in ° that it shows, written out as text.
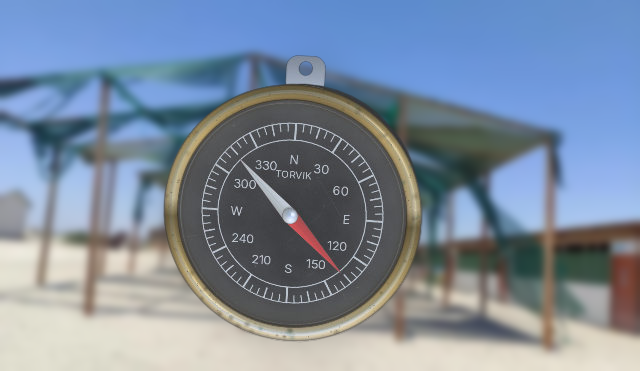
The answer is 135 °
